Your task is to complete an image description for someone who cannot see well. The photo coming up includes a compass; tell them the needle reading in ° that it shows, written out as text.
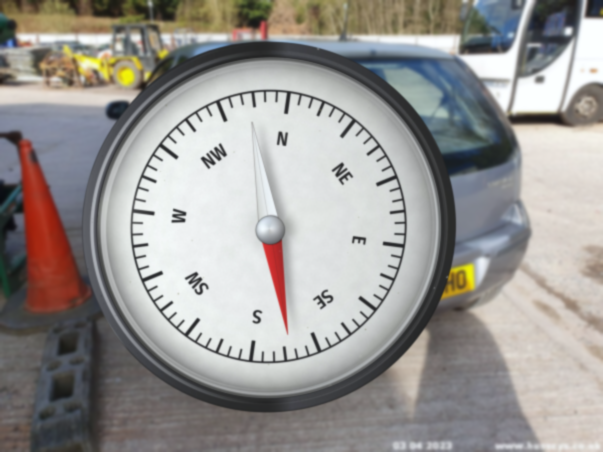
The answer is 162.5 °
